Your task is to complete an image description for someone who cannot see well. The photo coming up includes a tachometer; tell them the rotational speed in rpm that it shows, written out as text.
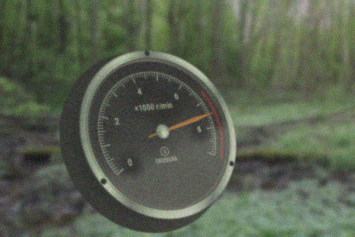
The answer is 7500 rpm
